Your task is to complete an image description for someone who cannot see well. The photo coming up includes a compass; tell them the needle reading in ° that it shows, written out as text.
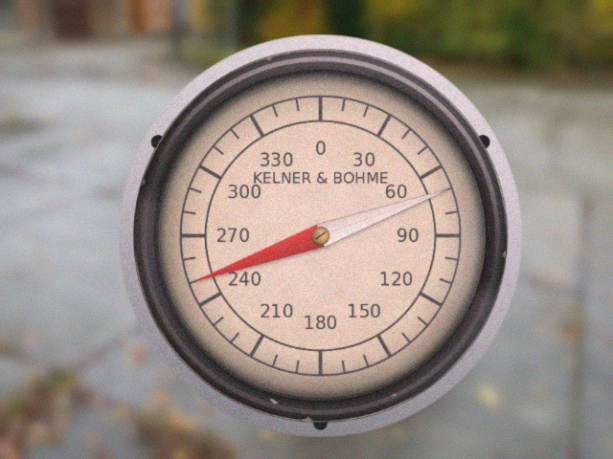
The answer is 250 °
